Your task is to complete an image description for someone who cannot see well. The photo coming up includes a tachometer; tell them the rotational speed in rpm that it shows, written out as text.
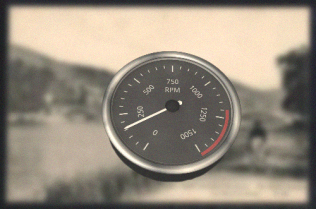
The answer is 150 rpm
